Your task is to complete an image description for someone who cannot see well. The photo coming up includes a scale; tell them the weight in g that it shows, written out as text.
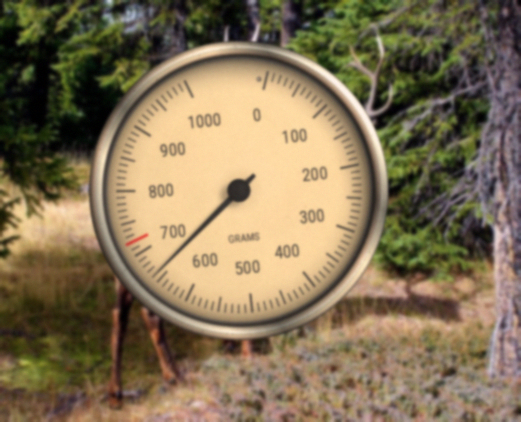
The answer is 660 g
